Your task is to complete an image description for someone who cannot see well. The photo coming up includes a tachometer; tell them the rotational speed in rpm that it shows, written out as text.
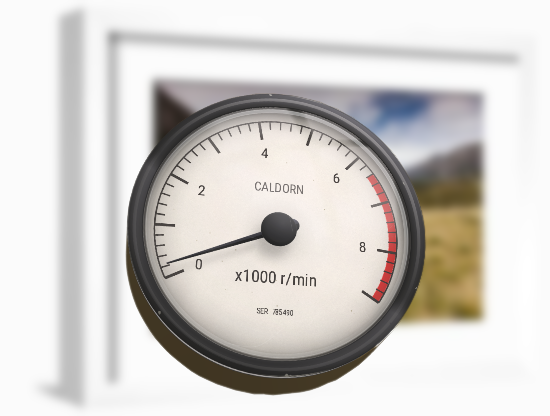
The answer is 200 rpm
